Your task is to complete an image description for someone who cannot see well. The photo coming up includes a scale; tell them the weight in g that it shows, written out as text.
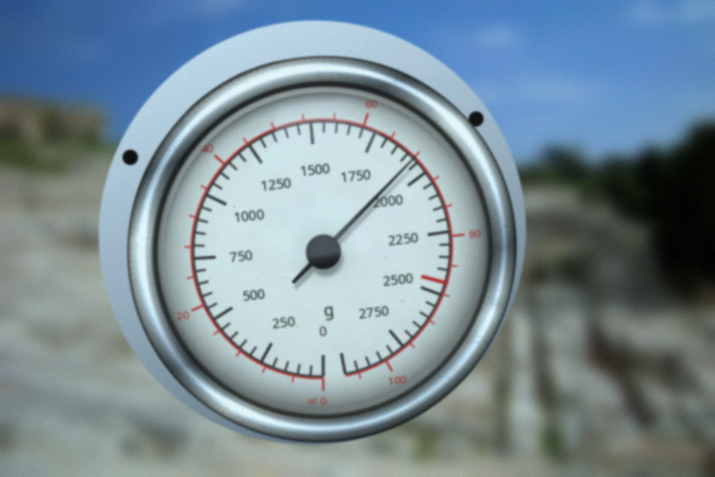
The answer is 1925 g
